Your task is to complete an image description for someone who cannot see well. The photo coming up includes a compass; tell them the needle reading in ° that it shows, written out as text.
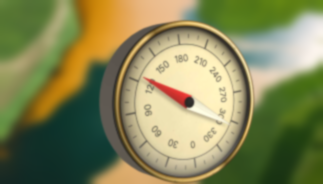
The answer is 125 °
